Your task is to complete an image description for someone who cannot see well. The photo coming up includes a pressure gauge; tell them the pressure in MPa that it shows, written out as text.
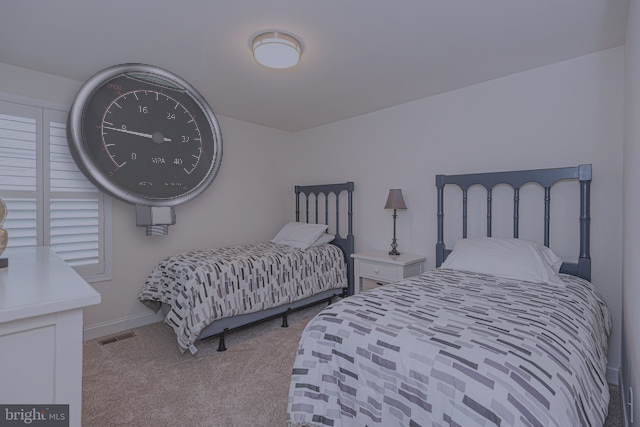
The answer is 7 MPa
